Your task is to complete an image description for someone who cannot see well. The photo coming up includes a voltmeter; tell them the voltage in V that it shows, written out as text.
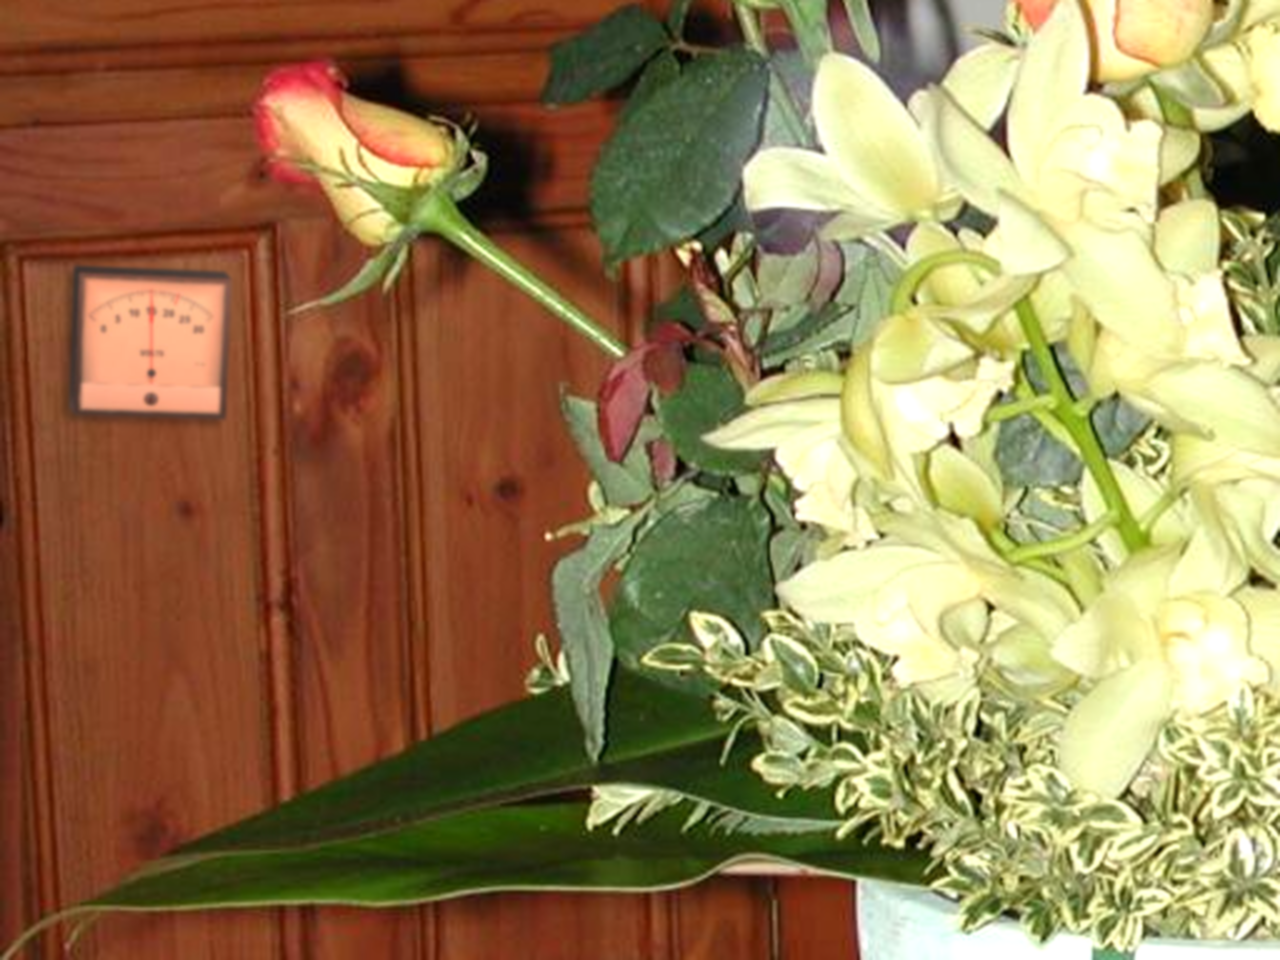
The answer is 15 V
